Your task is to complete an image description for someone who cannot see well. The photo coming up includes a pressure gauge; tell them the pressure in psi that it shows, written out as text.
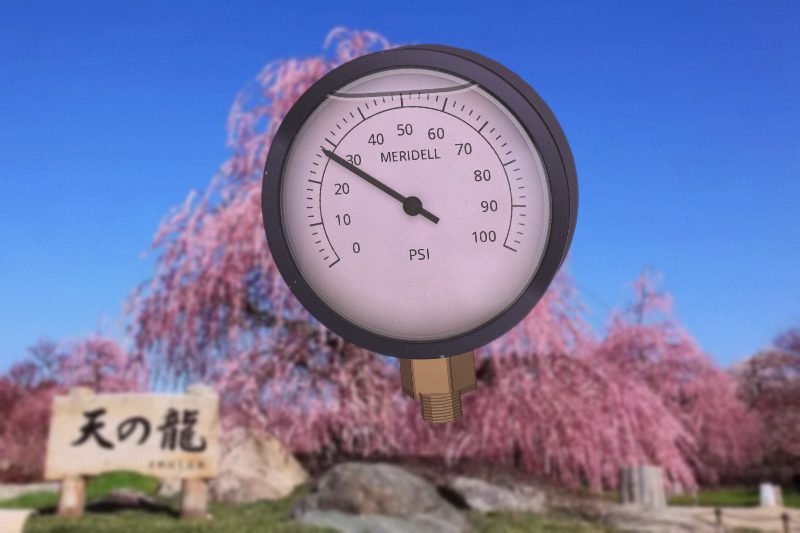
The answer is 28 psi
